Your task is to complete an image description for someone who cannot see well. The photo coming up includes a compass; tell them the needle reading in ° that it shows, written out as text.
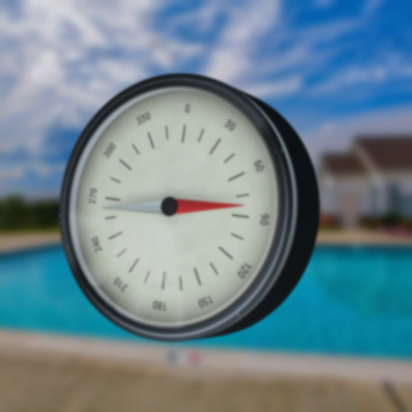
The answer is 82.5 °
